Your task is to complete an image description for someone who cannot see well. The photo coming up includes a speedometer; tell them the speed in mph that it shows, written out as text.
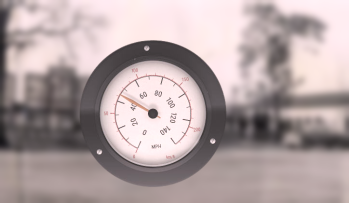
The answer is 45 mph
